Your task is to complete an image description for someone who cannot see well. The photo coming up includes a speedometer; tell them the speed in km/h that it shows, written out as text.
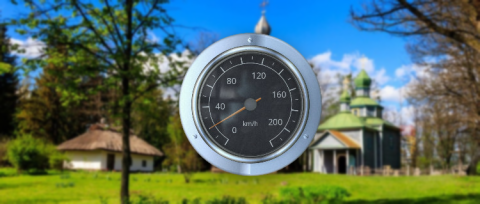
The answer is 20 km/h
